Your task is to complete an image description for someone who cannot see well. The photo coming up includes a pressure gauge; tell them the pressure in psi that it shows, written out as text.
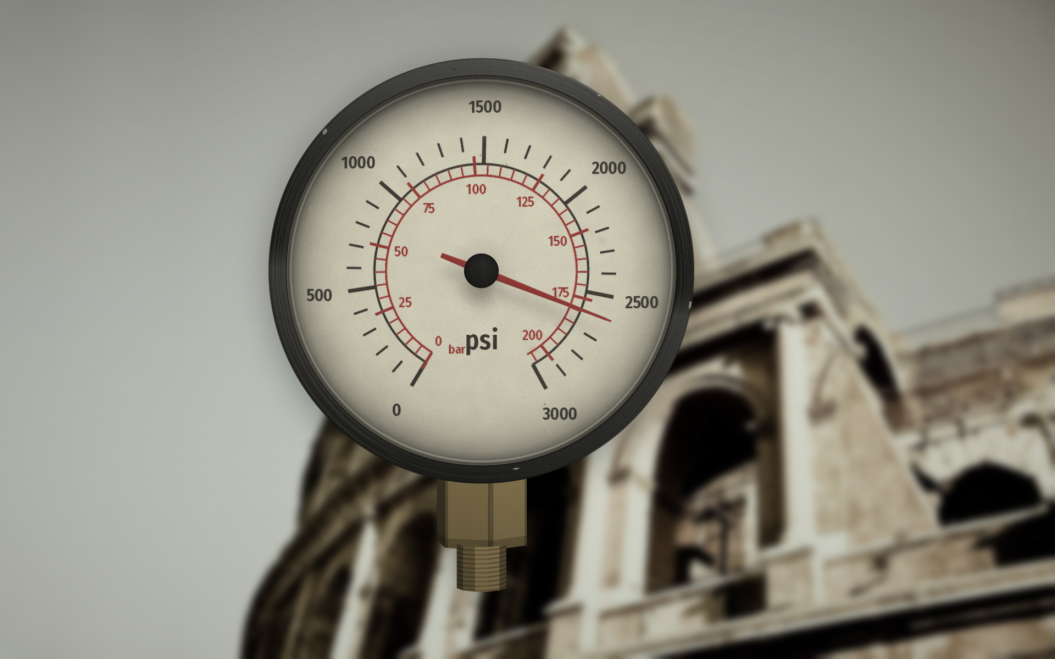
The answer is 2600 psi
